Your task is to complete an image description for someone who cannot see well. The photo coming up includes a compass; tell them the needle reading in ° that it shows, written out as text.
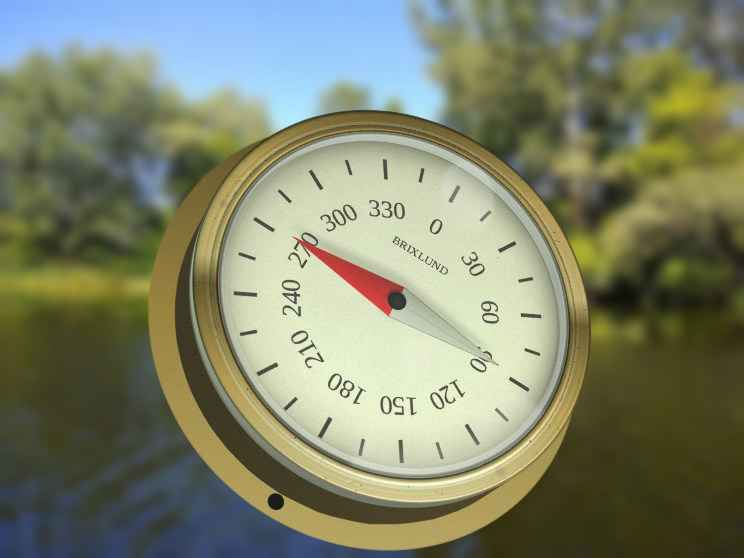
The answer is 270 °
